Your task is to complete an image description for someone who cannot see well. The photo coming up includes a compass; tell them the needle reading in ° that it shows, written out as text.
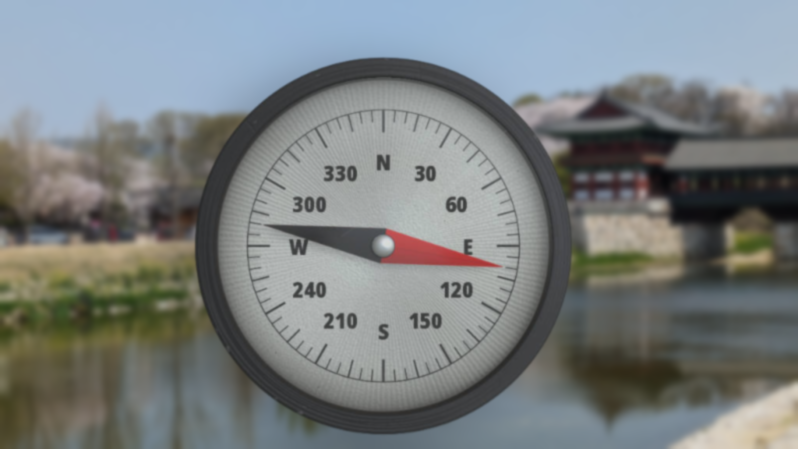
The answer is 100 °
